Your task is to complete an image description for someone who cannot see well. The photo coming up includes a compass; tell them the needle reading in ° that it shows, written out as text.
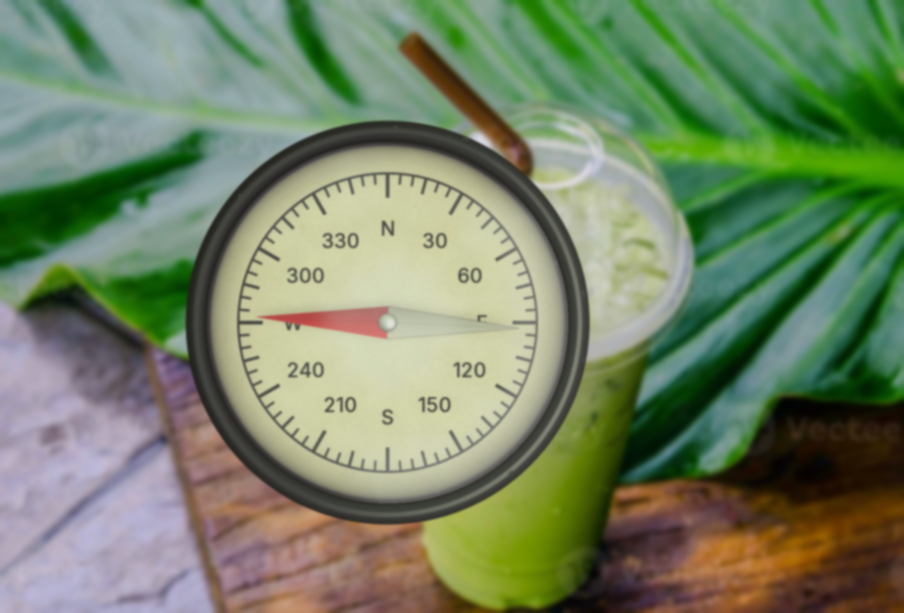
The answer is 272.5 °
